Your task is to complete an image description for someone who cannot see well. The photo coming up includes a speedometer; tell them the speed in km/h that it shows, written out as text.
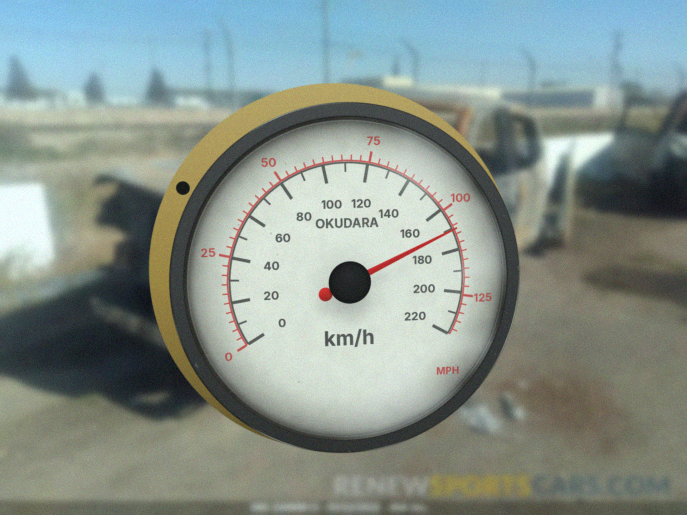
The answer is 170 km/h
